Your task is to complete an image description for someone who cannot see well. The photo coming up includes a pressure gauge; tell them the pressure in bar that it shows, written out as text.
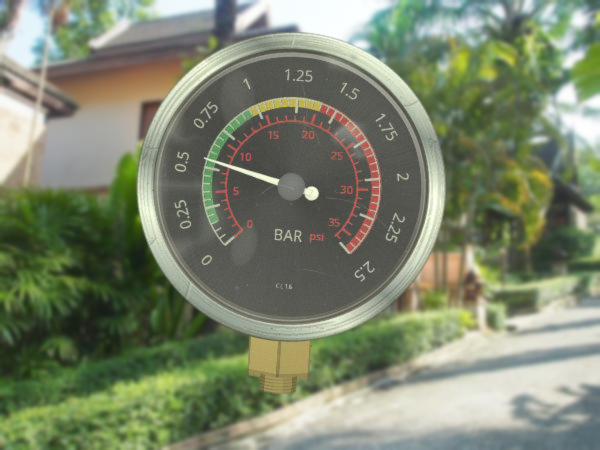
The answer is 0.55 bar
